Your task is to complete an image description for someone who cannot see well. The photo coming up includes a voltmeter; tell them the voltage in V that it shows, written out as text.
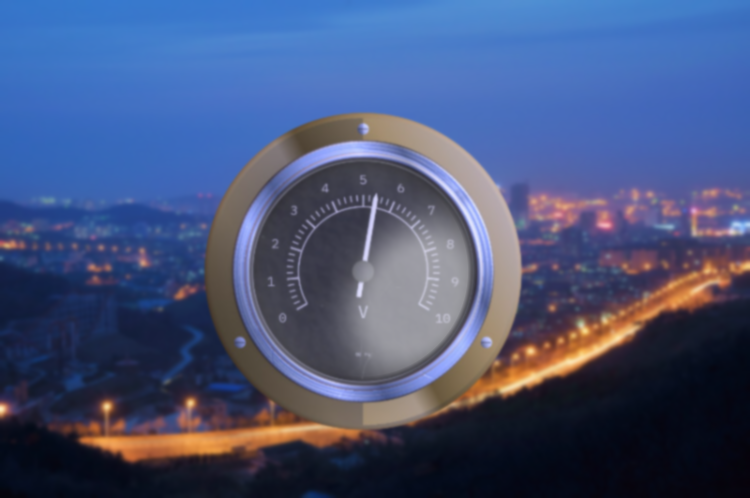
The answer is 5.4 V
